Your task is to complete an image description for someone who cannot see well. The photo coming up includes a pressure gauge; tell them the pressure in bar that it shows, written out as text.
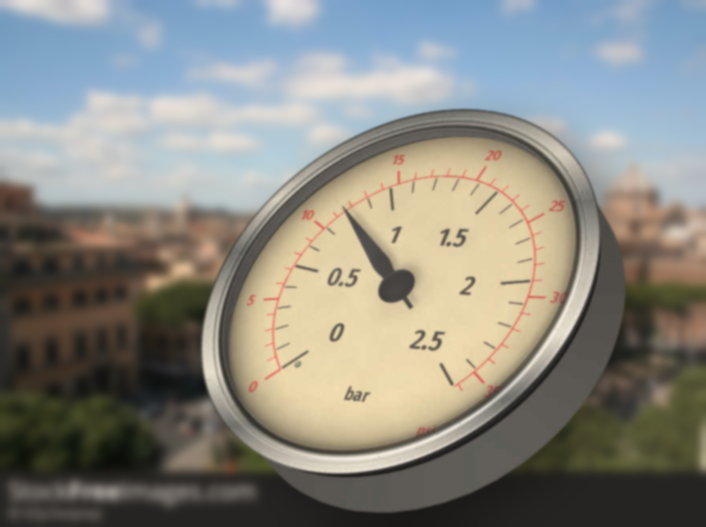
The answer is 0.8 bar
